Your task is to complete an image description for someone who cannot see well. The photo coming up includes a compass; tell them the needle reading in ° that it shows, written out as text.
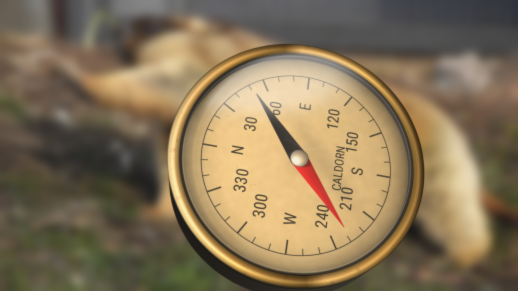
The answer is 230 °
